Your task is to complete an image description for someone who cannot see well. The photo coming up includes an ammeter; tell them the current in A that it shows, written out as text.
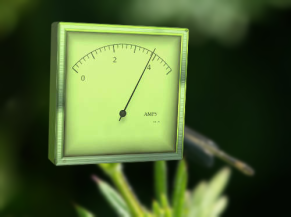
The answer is 3.8 A
